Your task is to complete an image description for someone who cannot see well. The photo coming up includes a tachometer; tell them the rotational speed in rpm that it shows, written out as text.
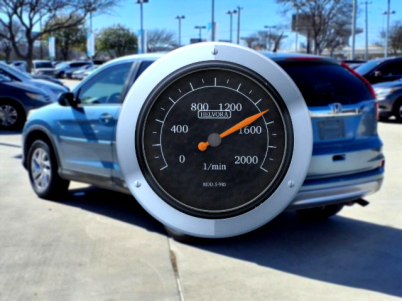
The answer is 1500 rpm
